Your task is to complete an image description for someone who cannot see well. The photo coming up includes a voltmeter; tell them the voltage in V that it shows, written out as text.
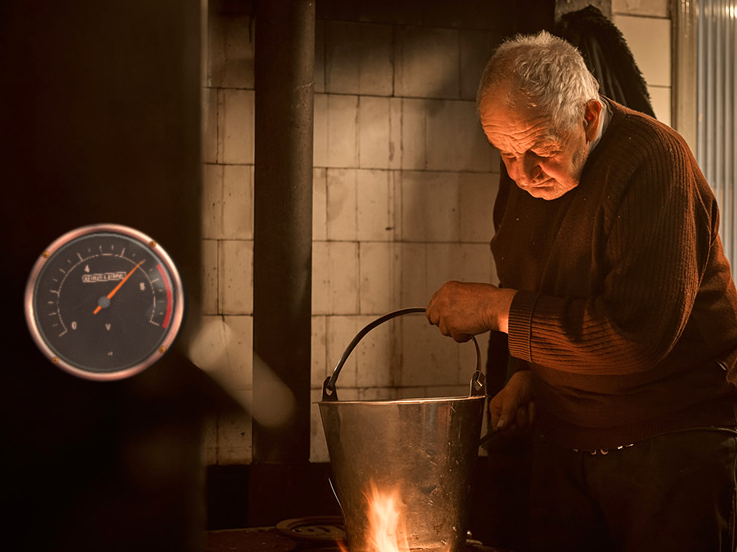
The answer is 7 V
